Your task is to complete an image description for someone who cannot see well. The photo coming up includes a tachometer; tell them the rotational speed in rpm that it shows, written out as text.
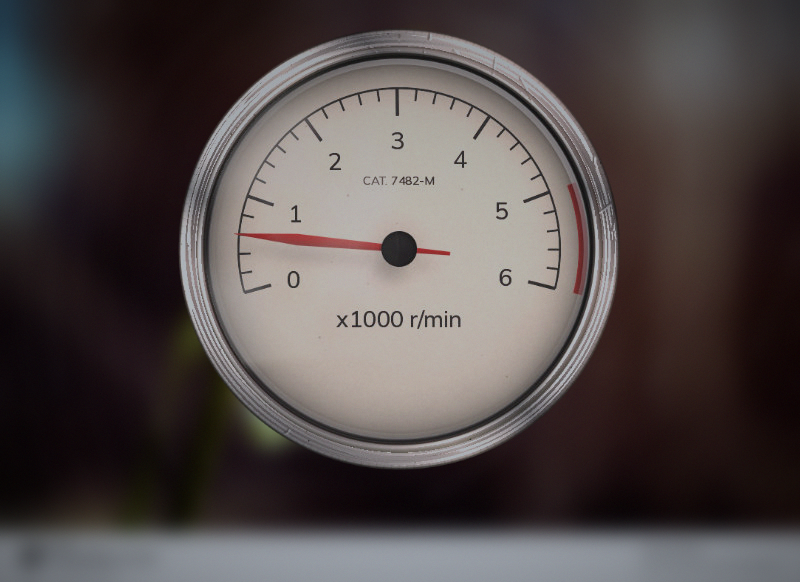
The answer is 600 rpm
